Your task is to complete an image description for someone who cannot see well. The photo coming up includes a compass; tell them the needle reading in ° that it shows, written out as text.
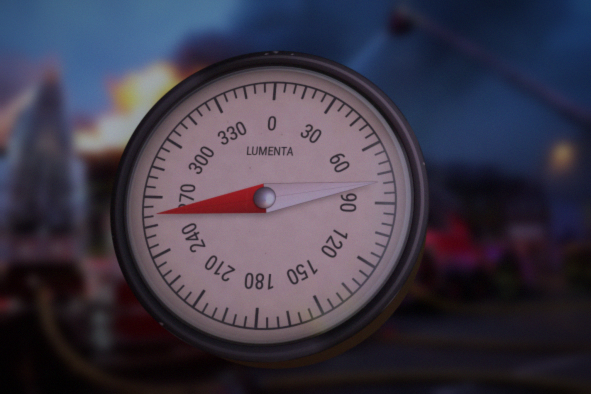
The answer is 260 °
